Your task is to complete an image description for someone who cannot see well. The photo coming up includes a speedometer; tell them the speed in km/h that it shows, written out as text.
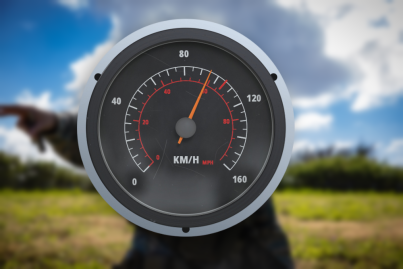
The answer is 95 km/h
